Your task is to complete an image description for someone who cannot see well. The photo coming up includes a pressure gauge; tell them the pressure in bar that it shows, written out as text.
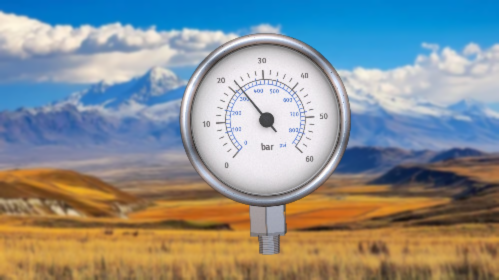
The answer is 22 bar
